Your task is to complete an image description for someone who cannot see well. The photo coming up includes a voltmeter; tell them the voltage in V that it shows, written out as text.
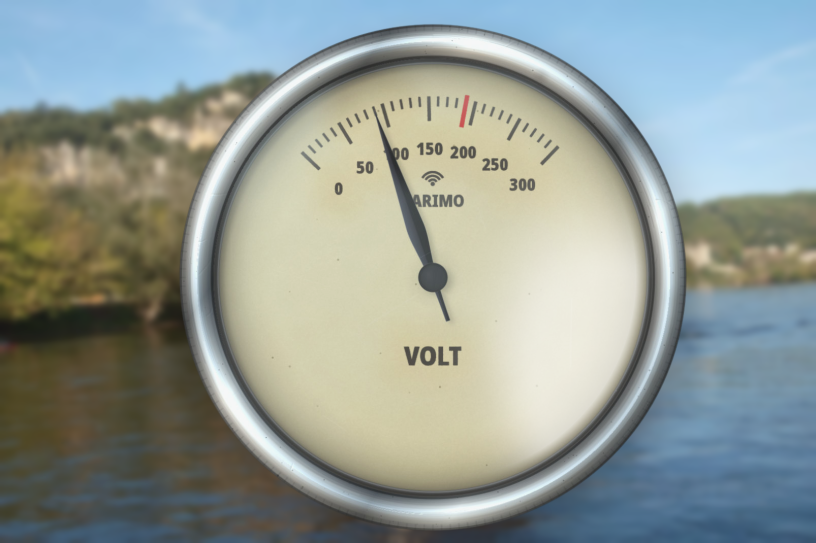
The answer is 90 V
